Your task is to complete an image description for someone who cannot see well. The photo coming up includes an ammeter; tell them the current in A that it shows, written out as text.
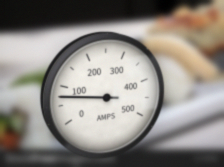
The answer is 75 A
